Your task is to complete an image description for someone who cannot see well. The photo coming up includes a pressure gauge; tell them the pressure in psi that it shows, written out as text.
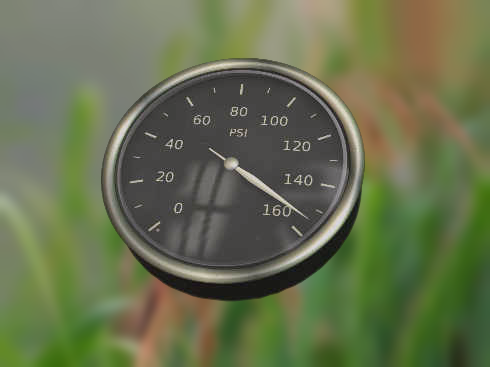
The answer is 155 psi
